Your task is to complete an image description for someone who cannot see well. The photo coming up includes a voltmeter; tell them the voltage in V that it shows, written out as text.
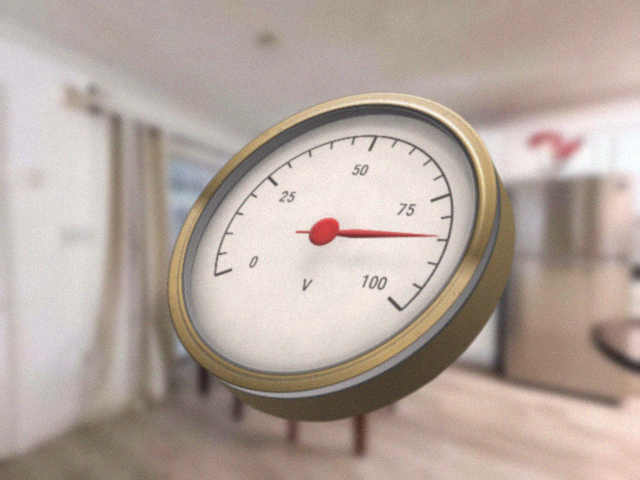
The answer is 85 V
